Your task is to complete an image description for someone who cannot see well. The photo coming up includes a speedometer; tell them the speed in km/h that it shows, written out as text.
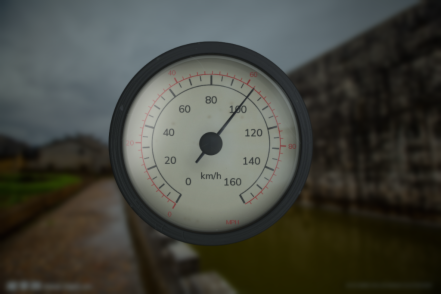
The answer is 100 km/h
